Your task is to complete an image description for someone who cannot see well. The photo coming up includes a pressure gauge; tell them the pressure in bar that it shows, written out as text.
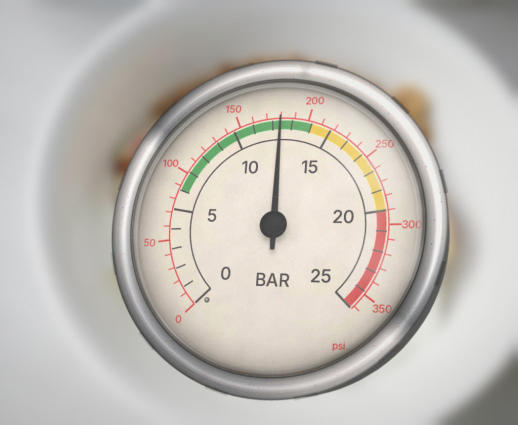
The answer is 12.5 bar
